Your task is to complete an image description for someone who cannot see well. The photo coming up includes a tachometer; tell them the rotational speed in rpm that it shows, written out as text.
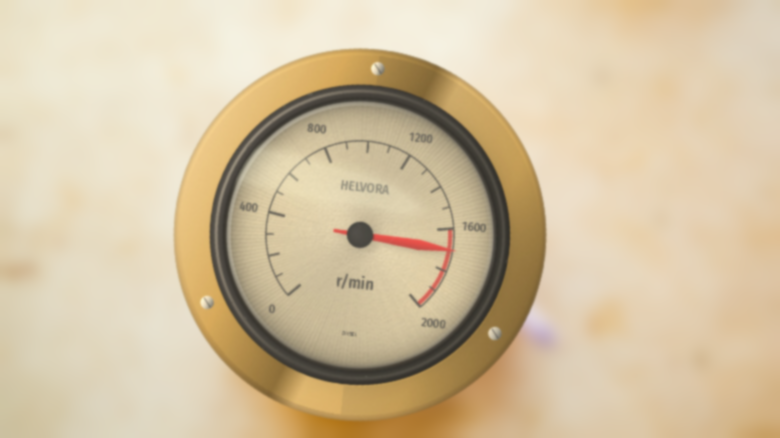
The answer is 1700 rpm
